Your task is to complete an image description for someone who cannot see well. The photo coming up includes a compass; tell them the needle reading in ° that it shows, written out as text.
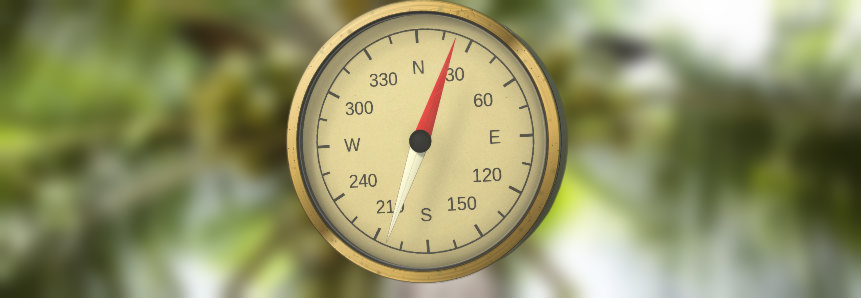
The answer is 22.5 °
